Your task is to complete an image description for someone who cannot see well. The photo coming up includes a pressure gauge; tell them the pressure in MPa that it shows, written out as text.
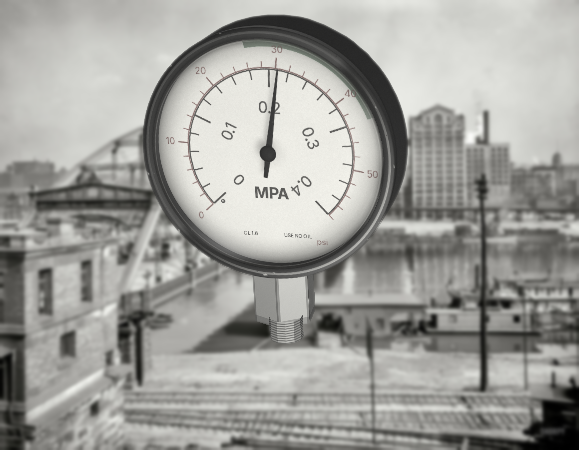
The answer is 0.21 MPa
